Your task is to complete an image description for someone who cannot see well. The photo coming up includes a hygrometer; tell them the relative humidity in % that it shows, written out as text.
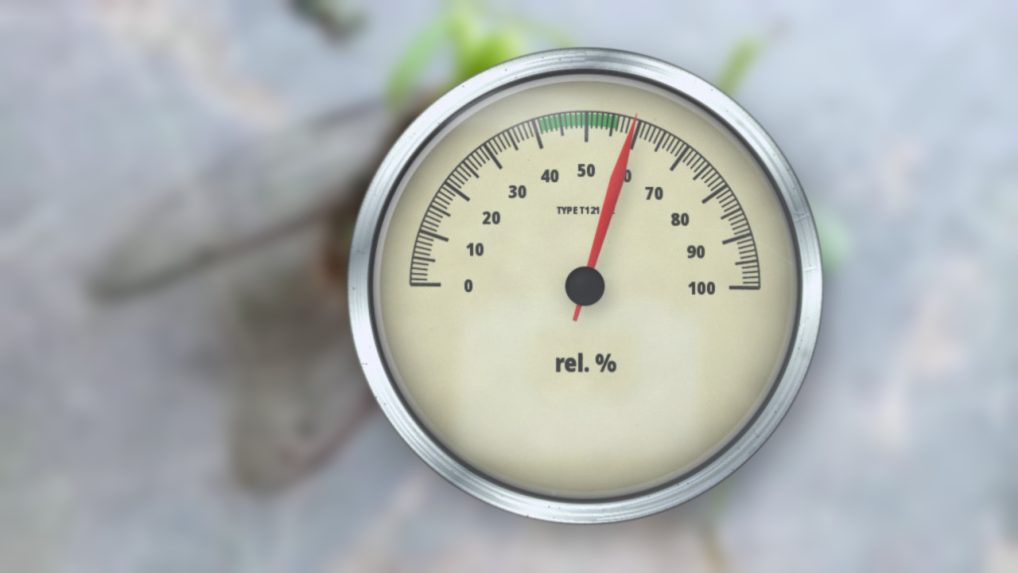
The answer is 59 %
